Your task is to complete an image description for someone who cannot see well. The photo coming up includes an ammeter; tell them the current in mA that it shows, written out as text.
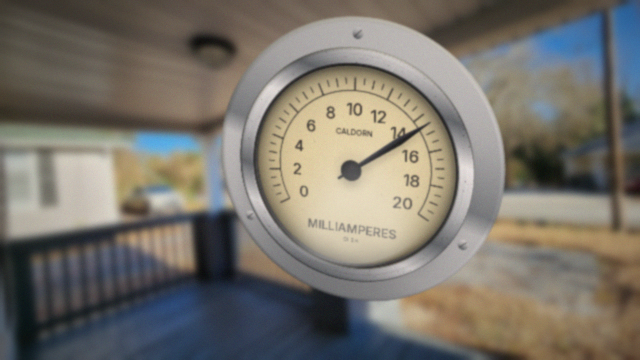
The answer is 14.5 mA
